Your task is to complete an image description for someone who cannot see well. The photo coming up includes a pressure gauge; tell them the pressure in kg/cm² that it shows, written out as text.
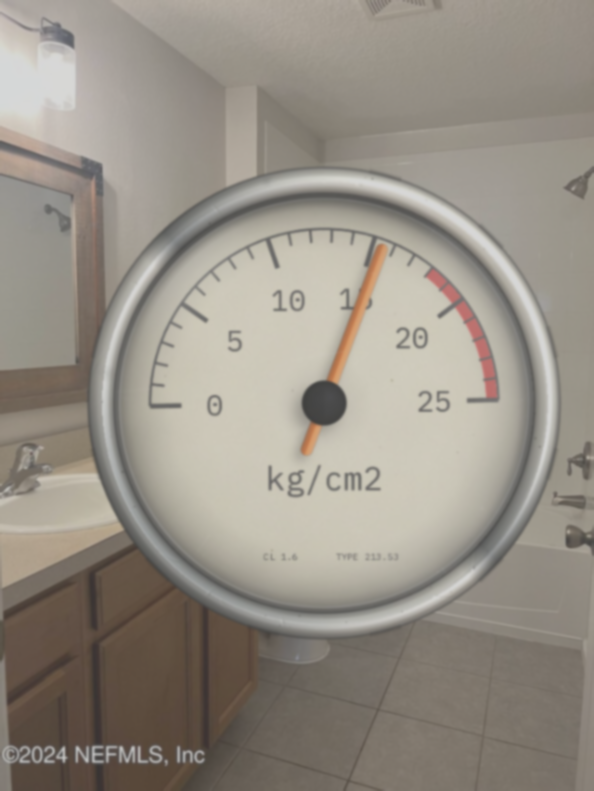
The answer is 15.5 kg/cm²
